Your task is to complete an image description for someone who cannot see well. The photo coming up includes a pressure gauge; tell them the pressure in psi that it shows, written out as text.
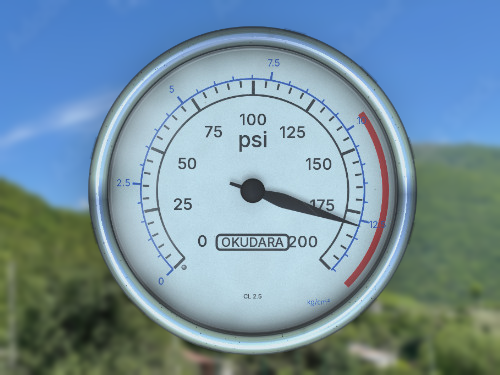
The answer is 180 psi
